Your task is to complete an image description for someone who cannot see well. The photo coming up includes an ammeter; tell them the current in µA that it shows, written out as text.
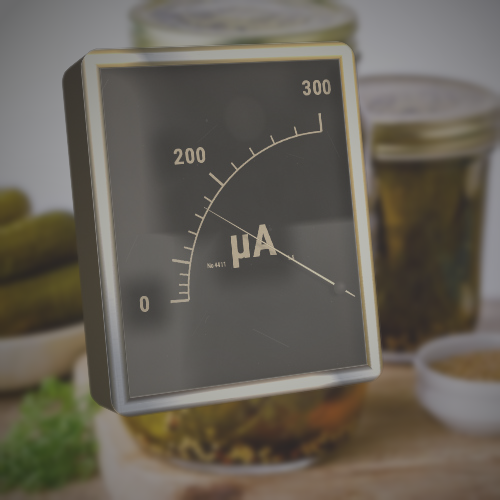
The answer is 170 µA
